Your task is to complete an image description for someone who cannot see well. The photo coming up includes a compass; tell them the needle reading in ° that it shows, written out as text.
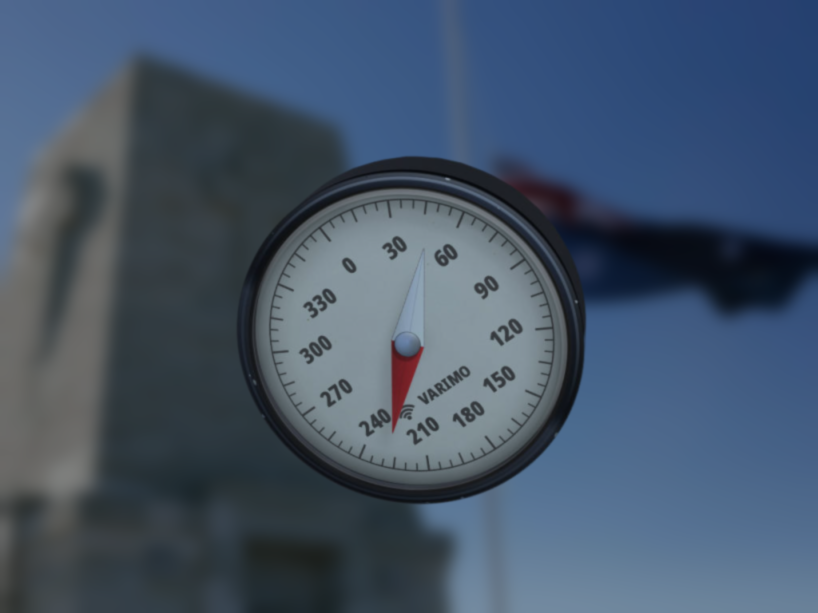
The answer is 227.5 °
